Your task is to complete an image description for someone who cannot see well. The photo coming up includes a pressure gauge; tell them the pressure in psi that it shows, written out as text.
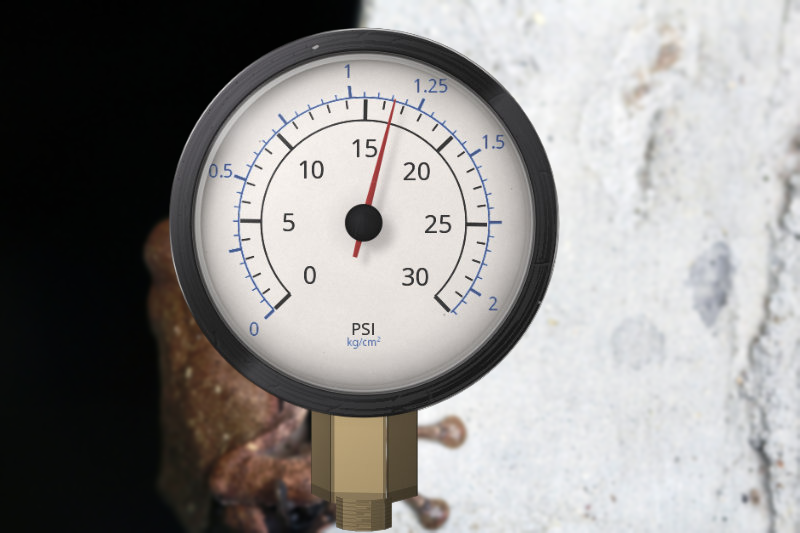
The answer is 16.5 psi
